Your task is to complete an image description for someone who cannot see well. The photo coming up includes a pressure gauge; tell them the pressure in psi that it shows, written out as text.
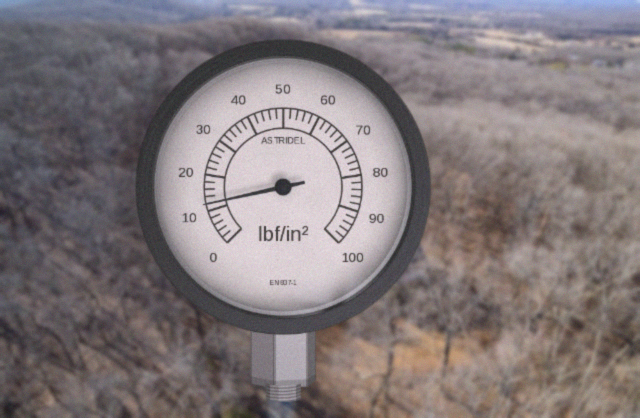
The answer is 12 psi
